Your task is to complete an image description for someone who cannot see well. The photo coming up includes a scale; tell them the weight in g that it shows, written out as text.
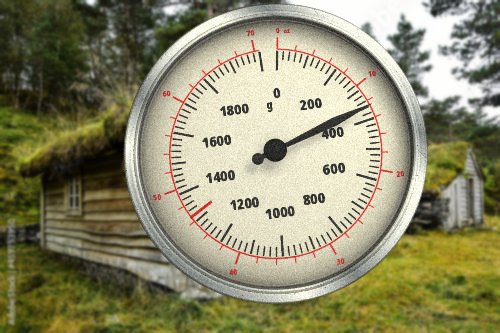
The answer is 360 g
